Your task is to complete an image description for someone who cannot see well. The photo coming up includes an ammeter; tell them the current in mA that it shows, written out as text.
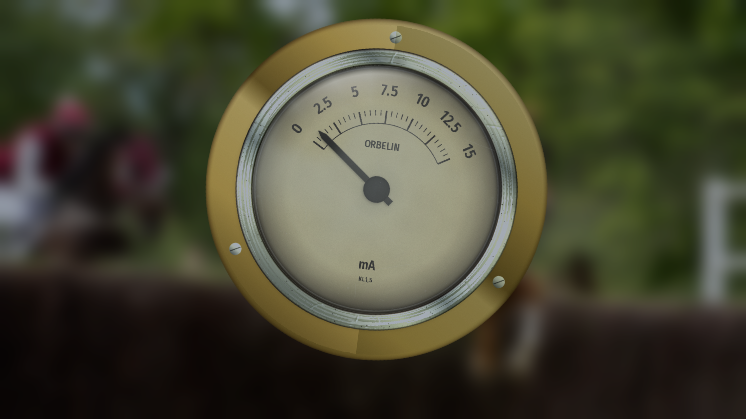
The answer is 1 mA
